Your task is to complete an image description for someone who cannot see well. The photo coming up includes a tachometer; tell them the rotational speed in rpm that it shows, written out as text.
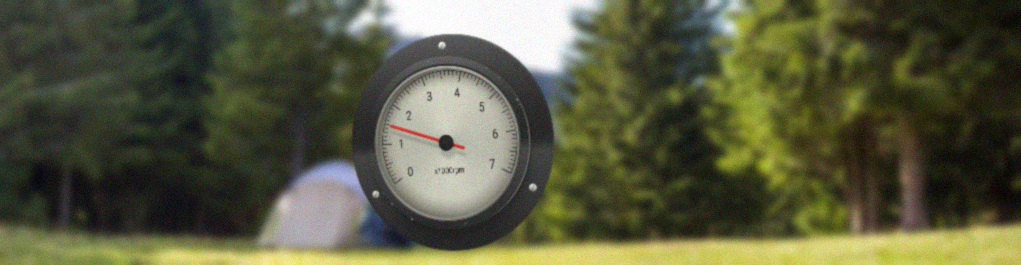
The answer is 1500 rpm
